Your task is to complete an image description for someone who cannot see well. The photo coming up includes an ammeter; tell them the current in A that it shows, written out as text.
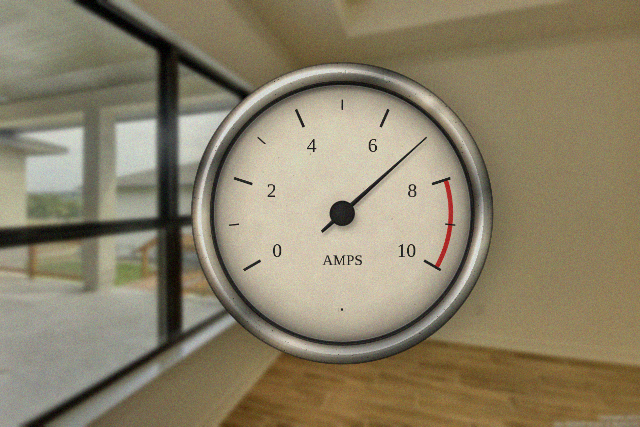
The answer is 7 A
